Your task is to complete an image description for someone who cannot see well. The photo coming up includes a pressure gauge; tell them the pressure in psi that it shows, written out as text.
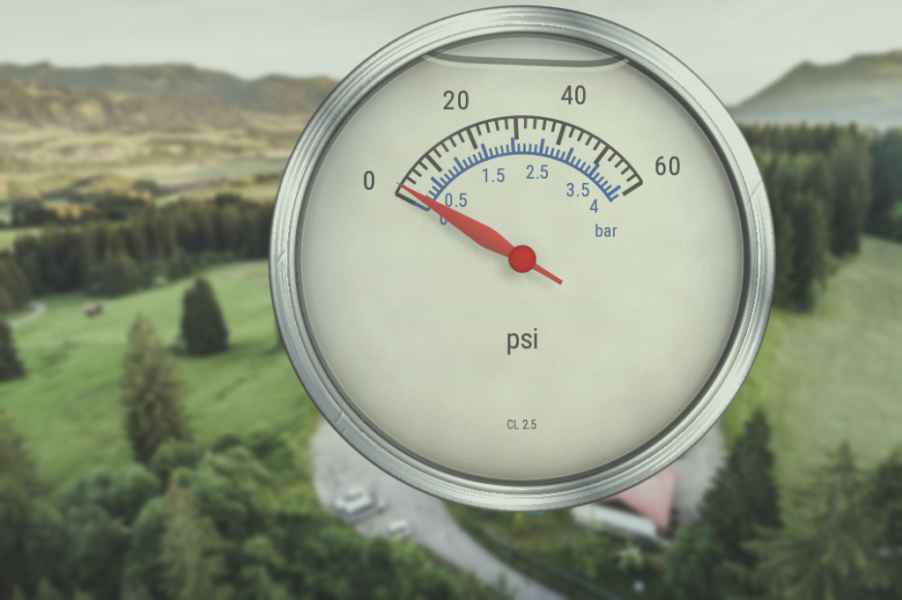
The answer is 2 psi
